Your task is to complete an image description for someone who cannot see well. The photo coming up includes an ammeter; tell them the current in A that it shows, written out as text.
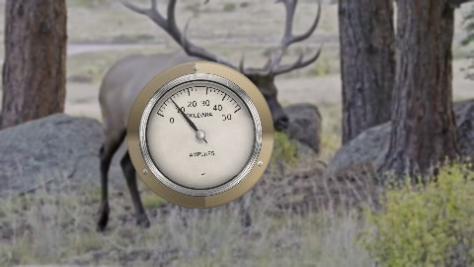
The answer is 10 A
